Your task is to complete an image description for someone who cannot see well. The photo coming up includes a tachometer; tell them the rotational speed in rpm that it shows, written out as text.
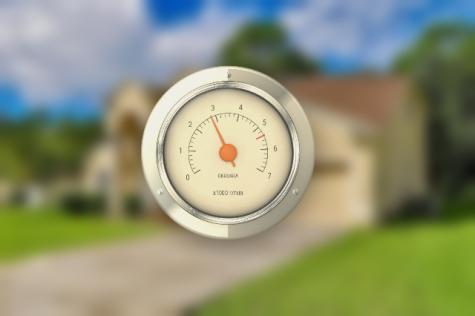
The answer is 2800 rpm
